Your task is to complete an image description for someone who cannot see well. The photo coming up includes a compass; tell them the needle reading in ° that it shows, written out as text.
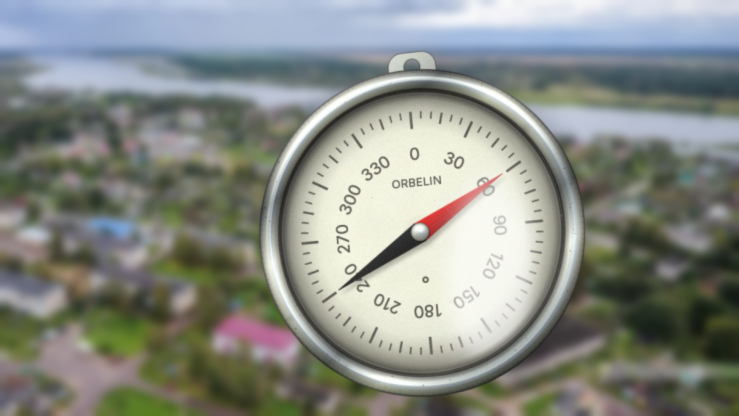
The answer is 60 °
